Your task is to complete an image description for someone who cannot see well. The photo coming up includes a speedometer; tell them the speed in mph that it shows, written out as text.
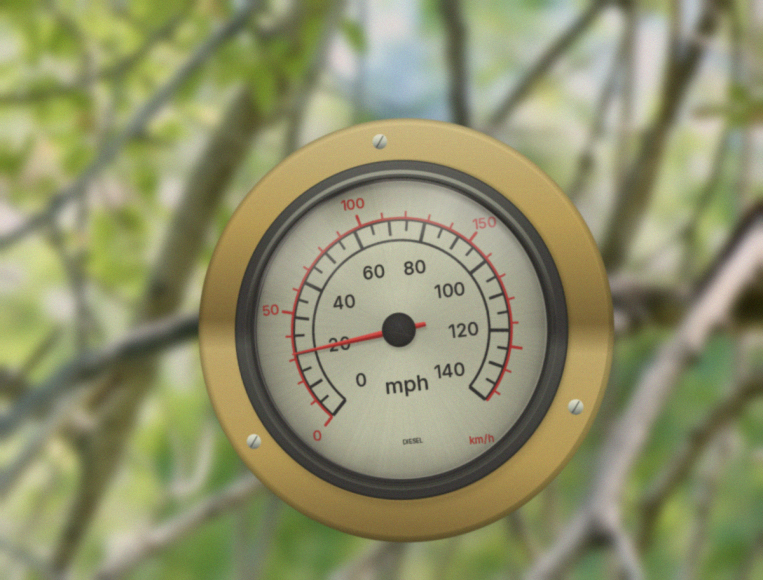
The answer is 20 mph
